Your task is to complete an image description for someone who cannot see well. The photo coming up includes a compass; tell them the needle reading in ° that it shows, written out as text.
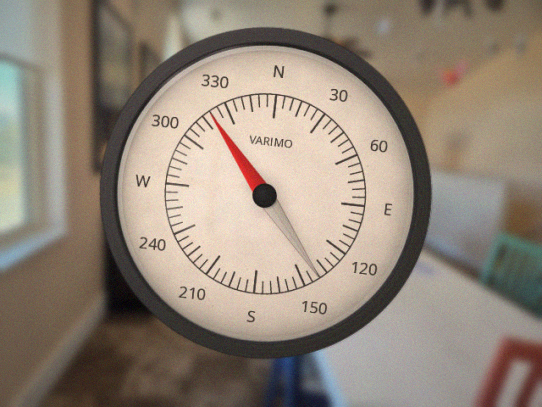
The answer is 320 °
